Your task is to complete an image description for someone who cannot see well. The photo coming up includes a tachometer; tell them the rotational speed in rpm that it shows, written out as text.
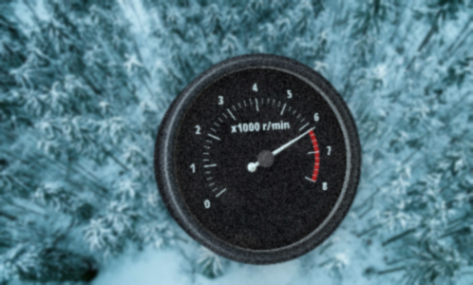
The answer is 6200 rpm
